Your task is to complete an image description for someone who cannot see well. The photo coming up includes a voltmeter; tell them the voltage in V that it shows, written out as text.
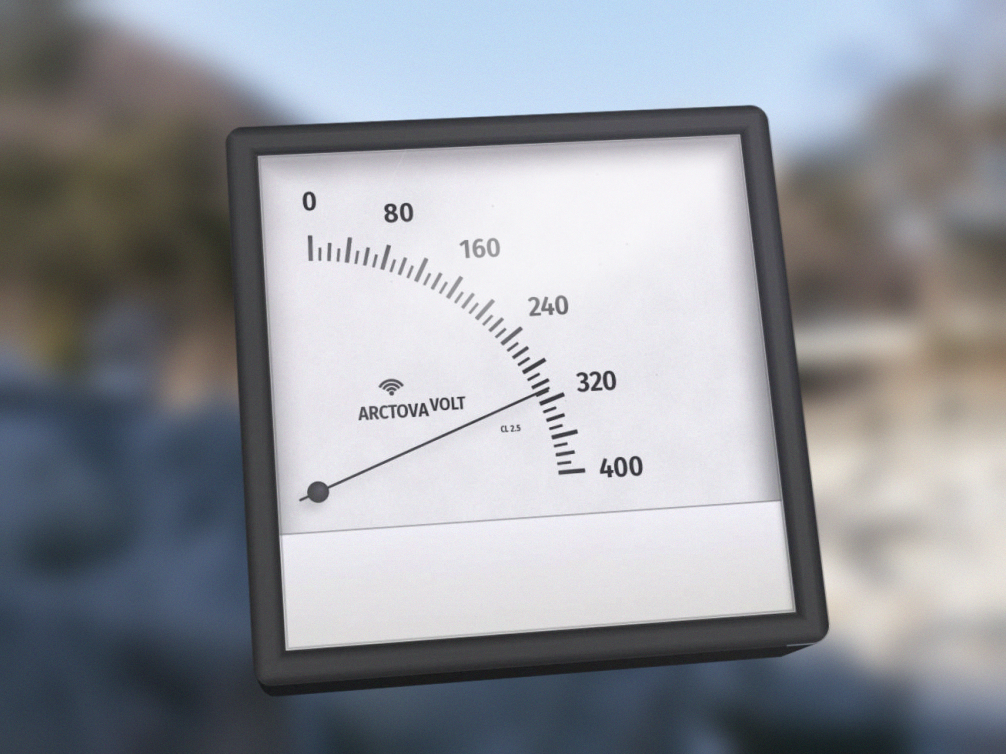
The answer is 310 V
